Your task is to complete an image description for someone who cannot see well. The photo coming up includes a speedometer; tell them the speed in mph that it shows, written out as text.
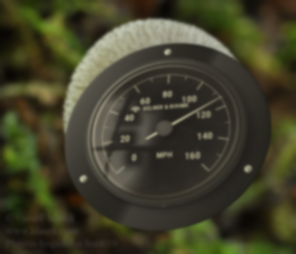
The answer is 115 mph
